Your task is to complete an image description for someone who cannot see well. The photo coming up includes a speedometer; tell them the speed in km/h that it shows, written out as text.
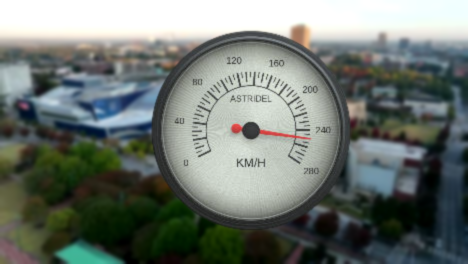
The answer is 250 km/h
